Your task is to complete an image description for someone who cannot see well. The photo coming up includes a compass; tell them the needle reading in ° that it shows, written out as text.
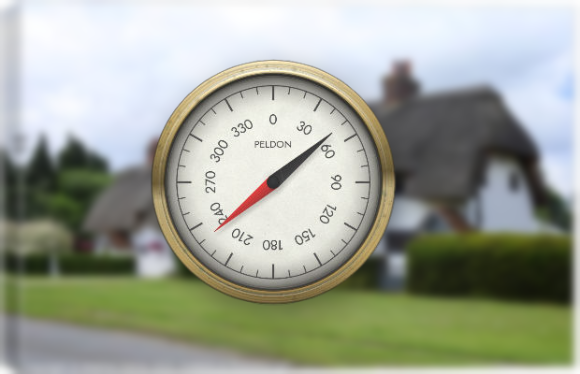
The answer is 230 °
